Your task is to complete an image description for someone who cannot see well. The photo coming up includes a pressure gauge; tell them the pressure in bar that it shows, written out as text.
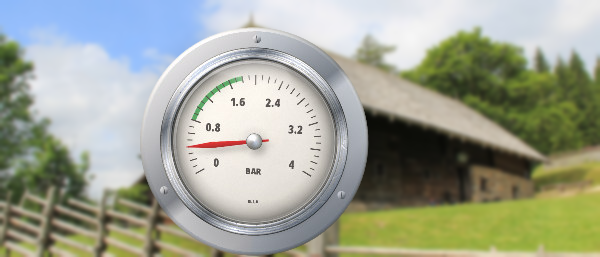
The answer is 0.4 bar
